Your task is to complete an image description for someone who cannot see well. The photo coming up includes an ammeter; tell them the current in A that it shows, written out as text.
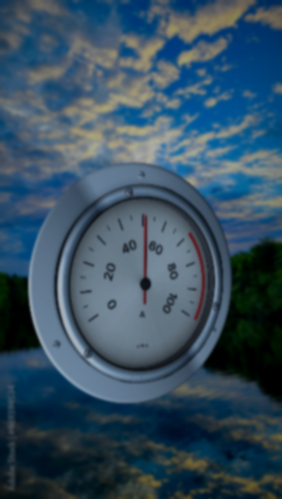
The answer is 50 A
